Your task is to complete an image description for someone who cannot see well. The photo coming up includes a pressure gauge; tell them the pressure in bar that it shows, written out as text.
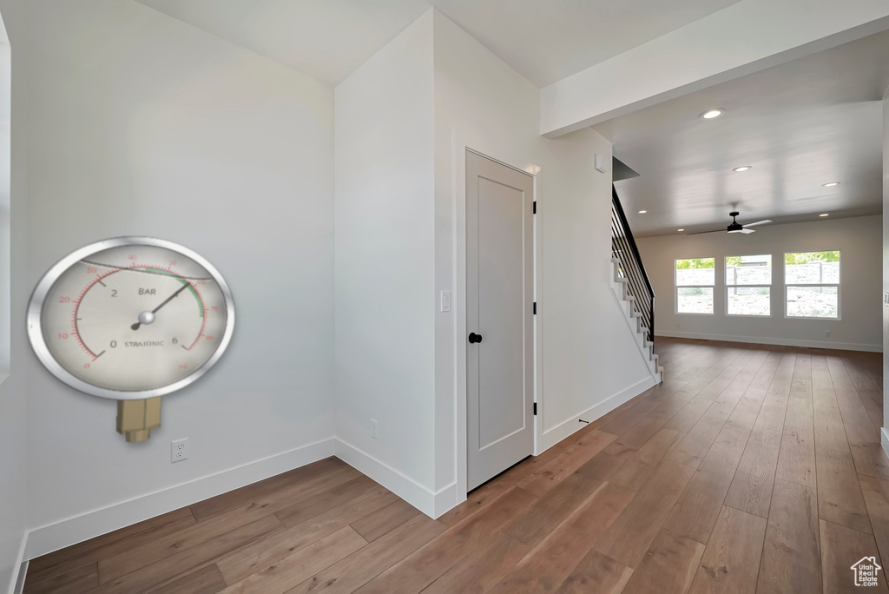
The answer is 4 bar
